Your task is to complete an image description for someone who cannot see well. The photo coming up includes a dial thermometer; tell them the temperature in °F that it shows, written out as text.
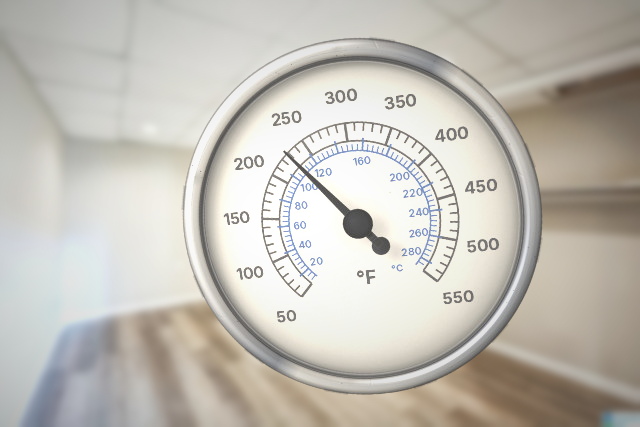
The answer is 230 °F
